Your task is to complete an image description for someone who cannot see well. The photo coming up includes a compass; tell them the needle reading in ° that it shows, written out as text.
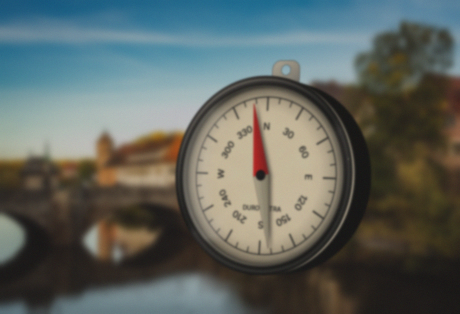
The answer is 350 °
